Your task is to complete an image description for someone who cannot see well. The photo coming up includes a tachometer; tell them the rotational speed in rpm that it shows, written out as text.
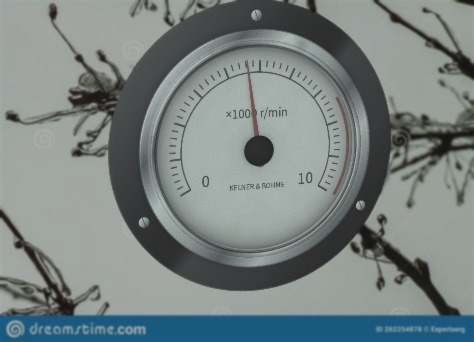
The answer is 4600 rpm
